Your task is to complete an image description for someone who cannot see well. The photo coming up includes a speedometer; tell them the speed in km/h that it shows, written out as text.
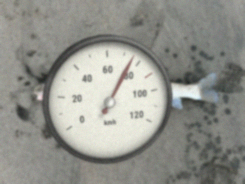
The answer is 75 km/h
